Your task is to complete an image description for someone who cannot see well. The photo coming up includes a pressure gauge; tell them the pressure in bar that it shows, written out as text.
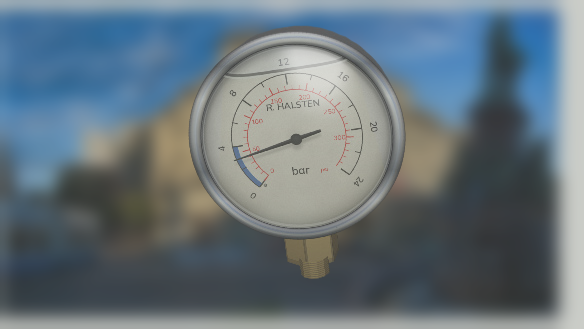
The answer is 3 bar
